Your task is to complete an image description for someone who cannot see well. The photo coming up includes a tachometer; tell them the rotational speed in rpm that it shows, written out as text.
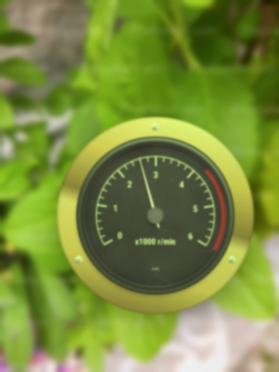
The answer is 2600 rpm
